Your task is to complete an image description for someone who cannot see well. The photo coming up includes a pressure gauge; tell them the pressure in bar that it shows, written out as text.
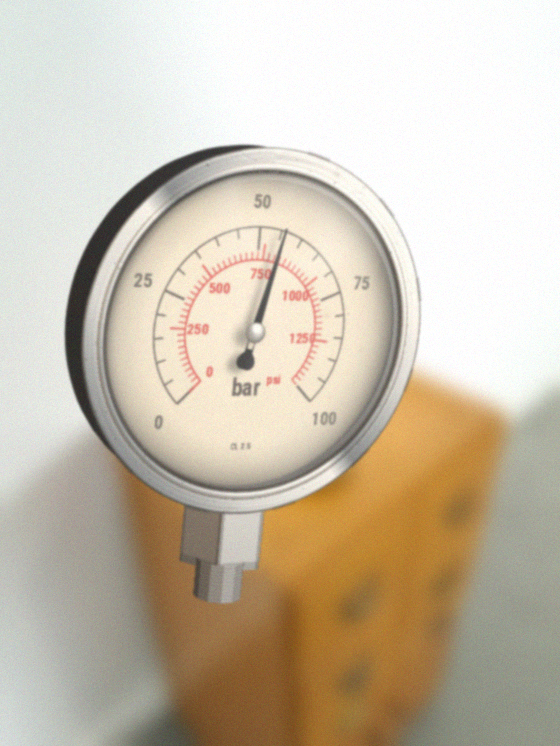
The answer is 55 bar
